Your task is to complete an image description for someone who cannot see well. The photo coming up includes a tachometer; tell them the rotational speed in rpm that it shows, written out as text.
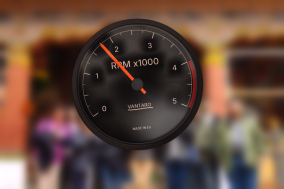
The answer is 1750 rpm
